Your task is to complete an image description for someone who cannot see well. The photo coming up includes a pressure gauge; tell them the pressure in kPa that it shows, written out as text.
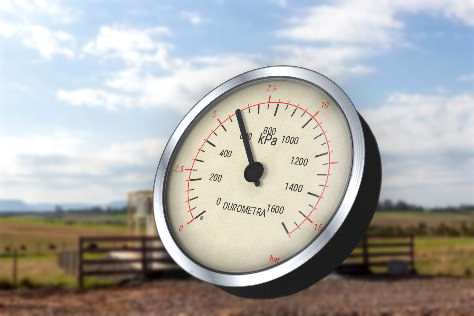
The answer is 600 kPa
